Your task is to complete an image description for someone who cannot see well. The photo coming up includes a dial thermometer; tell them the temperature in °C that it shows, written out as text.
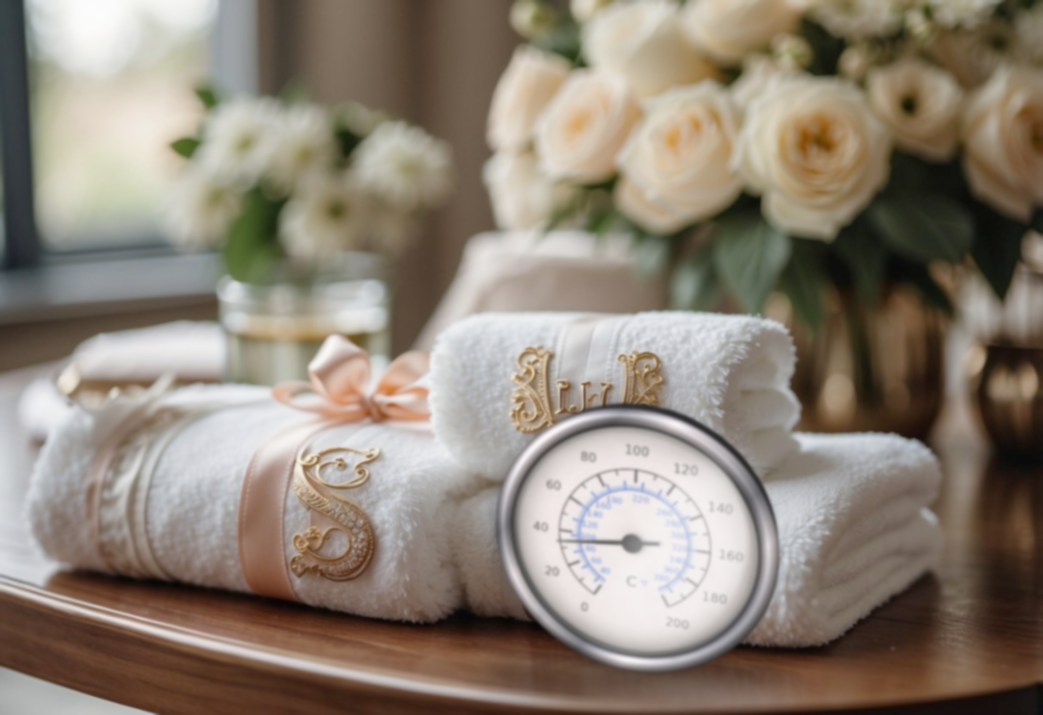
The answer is 35 °C
